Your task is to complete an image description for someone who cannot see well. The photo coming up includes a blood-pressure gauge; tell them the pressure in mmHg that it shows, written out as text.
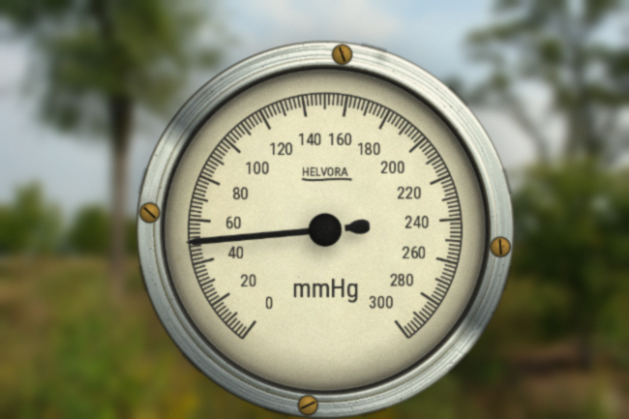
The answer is 50 mmHg
